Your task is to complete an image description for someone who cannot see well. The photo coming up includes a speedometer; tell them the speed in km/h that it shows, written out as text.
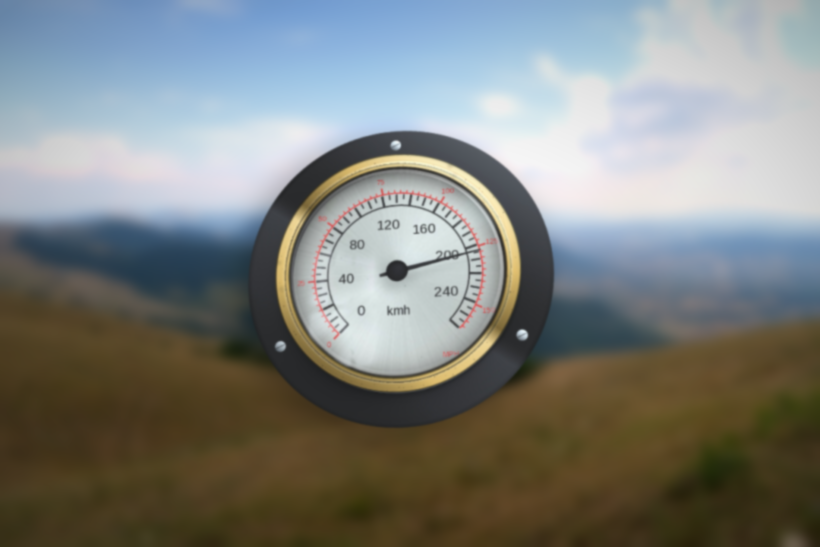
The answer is 205 km/h
